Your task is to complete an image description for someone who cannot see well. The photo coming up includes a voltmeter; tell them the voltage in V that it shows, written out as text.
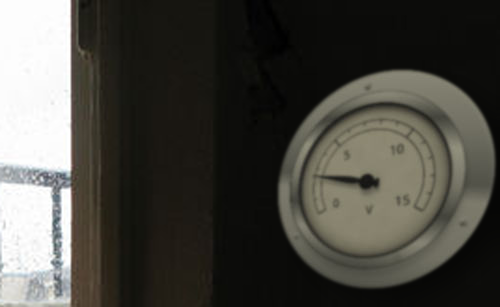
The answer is 2.5 V
